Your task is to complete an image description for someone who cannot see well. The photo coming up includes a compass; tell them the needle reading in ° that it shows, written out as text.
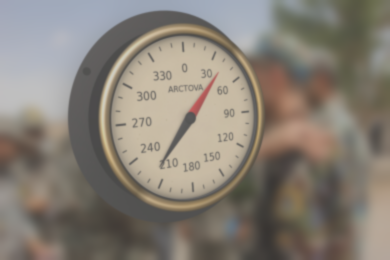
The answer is 40 °
